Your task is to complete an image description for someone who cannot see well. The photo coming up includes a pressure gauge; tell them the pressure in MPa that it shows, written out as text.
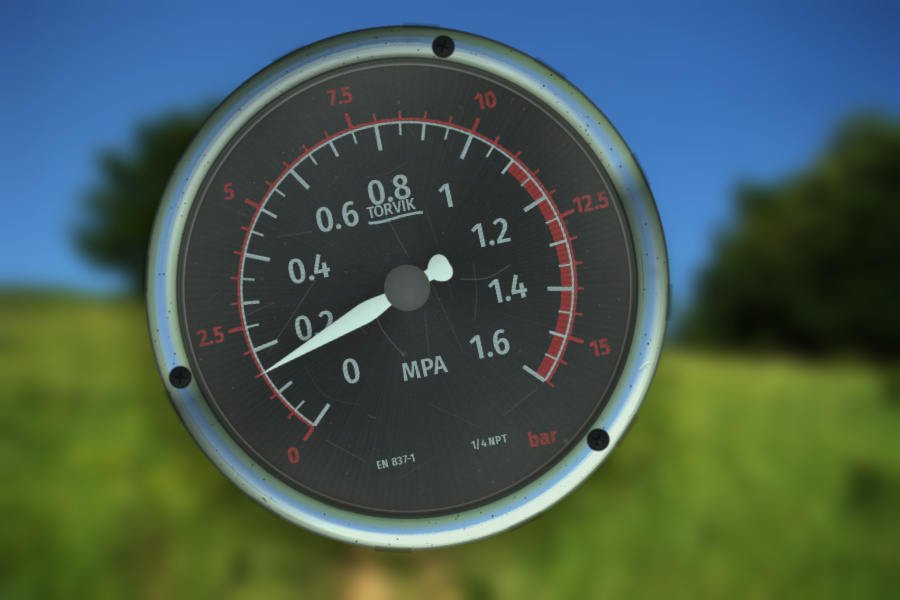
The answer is 0.15 MPa
